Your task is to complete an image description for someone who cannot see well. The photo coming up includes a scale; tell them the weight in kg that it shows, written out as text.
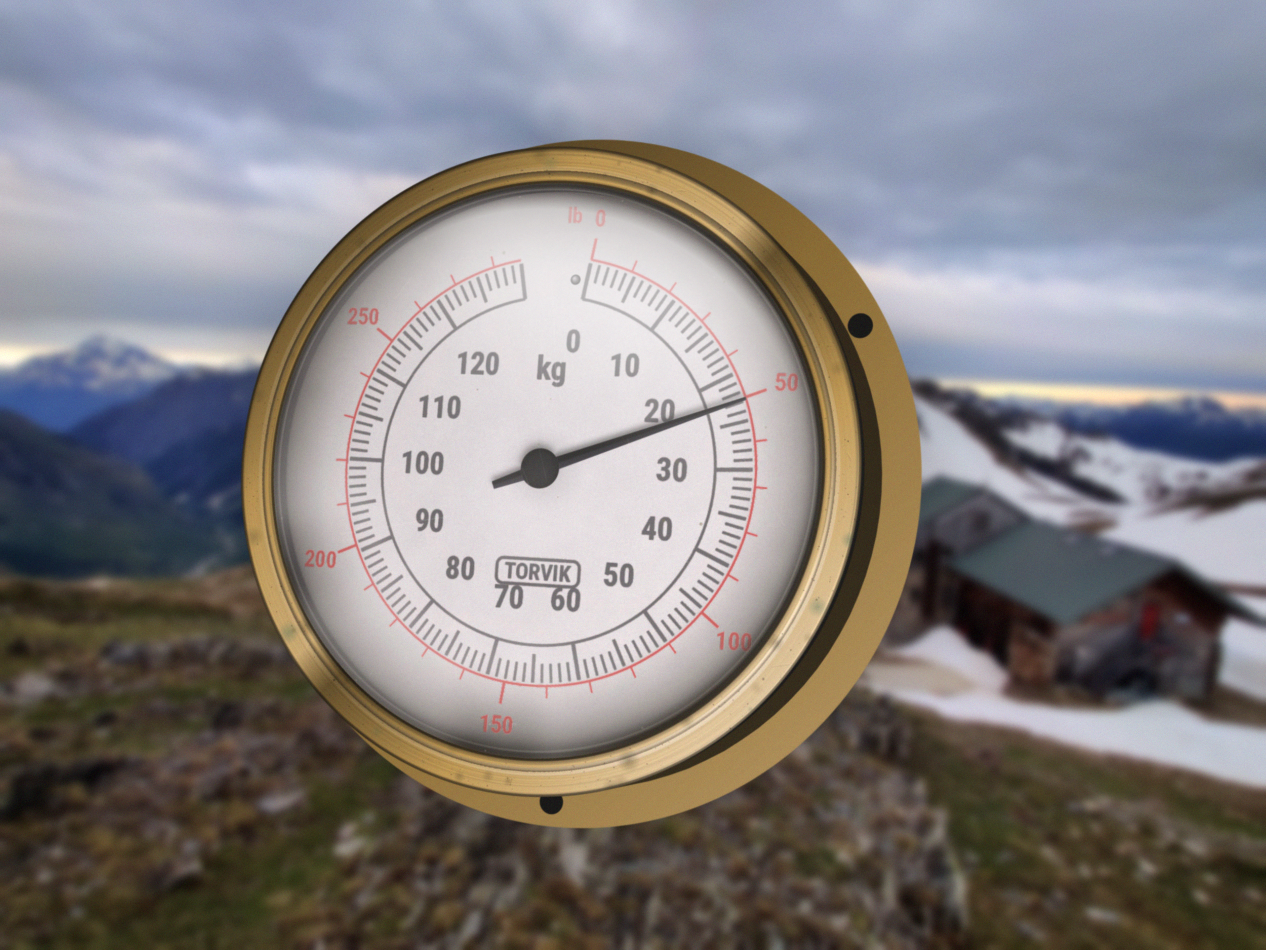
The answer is 23 kg
